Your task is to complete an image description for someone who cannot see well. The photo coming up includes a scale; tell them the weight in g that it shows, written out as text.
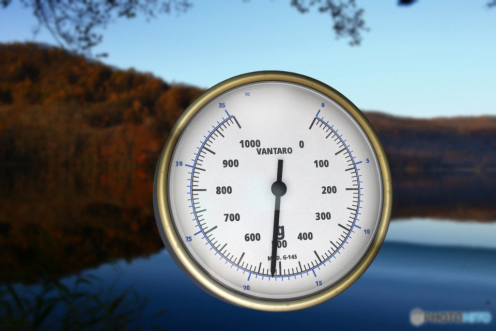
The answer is 520 g
